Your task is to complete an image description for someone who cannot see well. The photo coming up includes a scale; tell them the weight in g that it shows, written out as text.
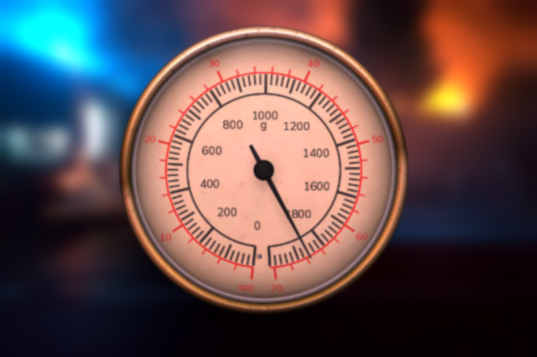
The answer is 1860 g
